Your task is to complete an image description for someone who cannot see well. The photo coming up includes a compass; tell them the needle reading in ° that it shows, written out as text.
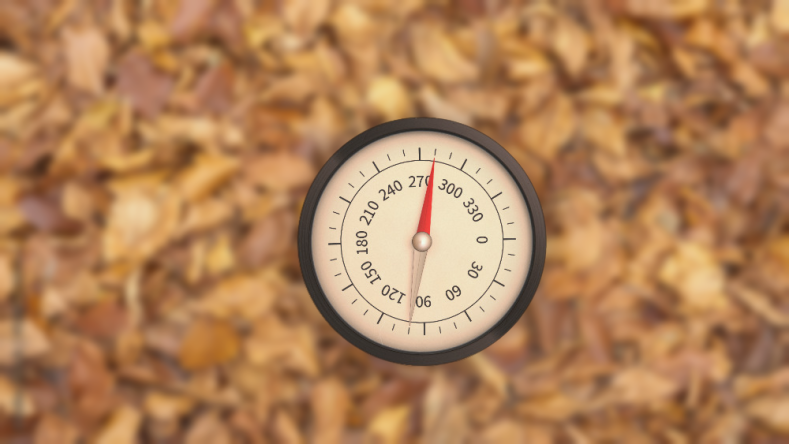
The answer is 280 °
